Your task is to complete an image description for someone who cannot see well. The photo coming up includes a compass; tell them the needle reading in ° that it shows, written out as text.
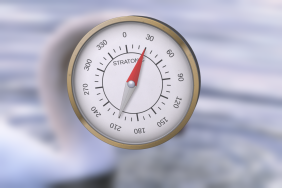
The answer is 30 °
